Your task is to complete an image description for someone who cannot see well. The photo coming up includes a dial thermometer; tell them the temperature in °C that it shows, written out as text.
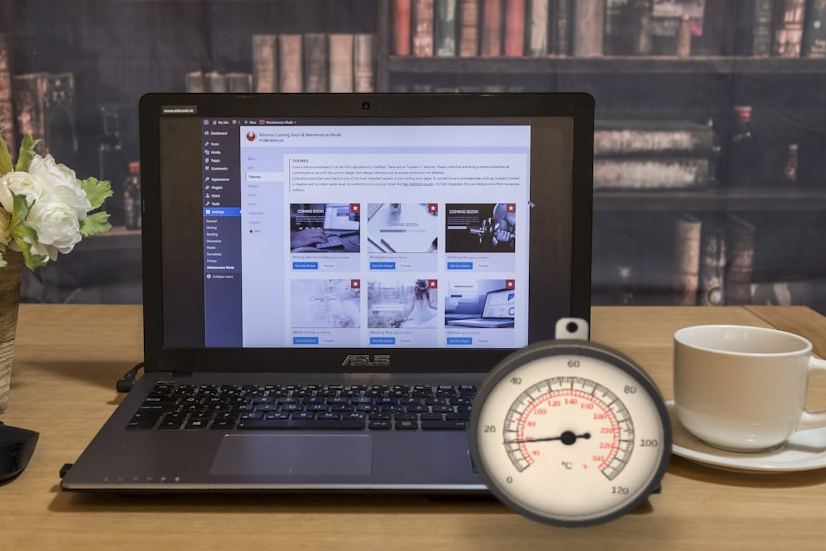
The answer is 15 °C
